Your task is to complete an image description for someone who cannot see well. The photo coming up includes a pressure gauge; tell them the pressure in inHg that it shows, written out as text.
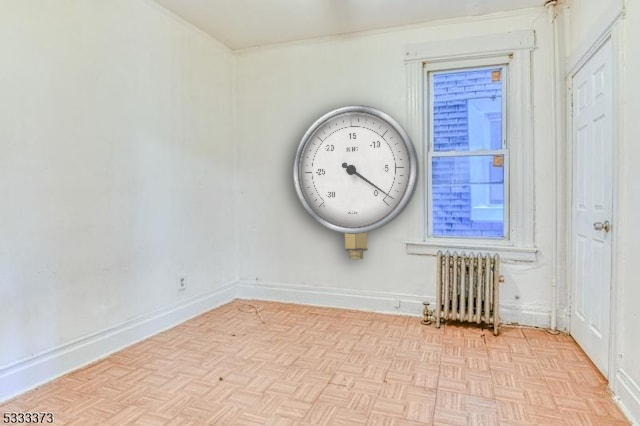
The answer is -1 inHg
